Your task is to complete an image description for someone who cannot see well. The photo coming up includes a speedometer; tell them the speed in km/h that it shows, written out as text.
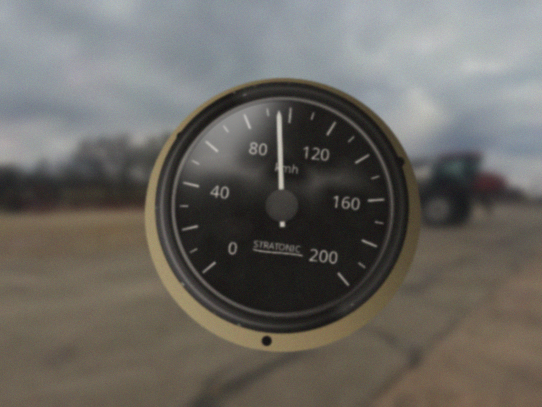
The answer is 95 km/h
